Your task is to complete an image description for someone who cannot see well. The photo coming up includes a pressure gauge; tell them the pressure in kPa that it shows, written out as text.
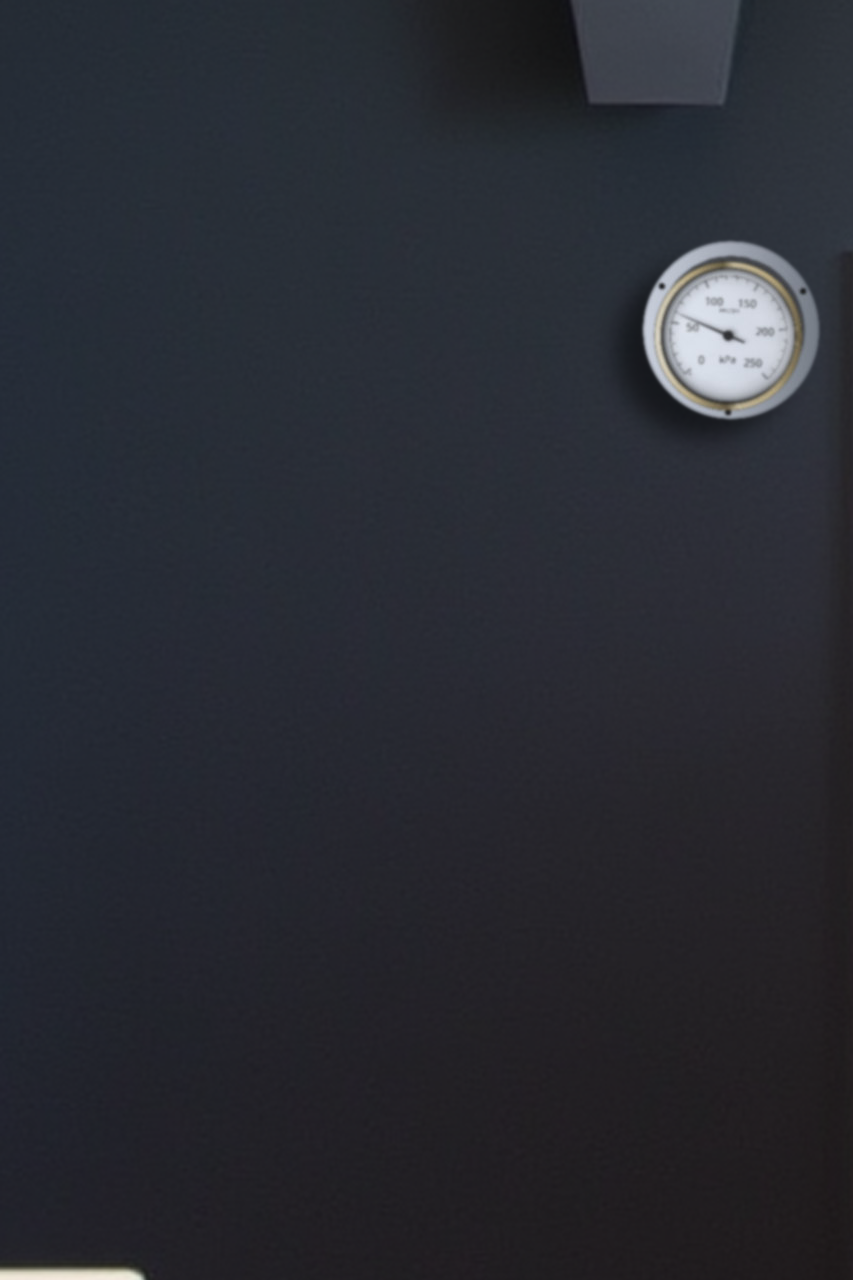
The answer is 60 kPa
